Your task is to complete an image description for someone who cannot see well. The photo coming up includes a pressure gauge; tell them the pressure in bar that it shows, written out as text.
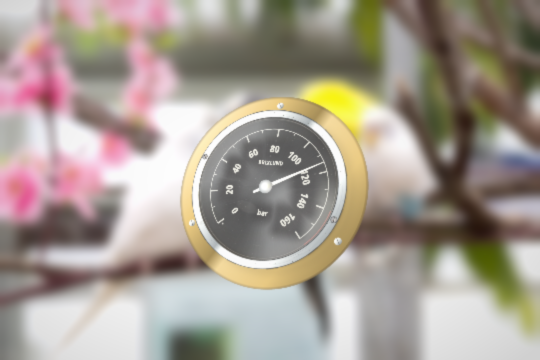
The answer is 115 bar
